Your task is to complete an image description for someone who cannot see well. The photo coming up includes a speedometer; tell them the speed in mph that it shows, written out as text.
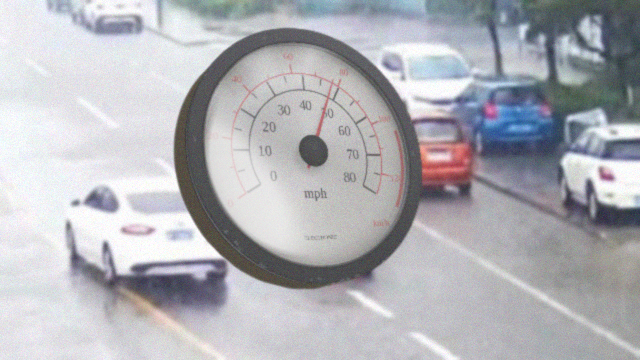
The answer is 47.5 mph
